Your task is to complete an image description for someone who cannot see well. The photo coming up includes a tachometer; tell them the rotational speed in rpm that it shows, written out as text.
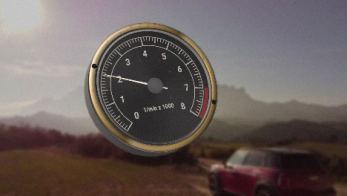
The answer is 2000 rpm
